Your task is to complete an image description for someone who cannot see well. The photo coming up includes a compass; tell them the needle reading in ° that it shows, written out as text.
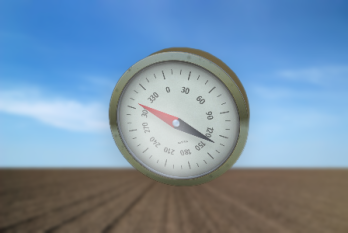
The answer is 310 °
